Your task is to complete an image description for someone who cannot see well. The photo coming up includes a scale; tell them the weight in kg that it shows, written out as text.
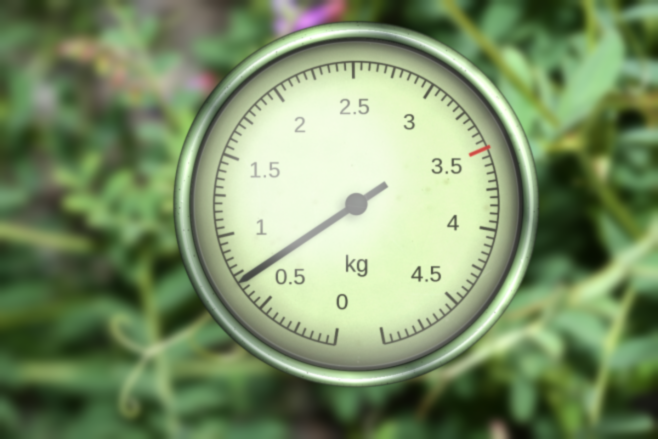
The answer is 0.7 kg
